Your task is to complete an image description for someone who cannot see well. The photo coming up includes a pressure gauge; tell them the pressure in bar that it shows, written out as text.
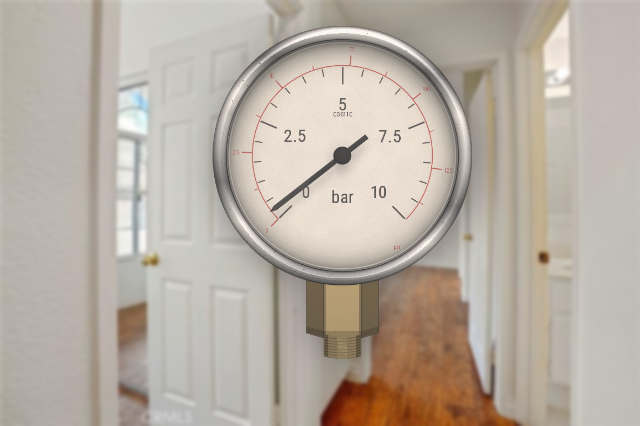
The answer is 0.25 bar
